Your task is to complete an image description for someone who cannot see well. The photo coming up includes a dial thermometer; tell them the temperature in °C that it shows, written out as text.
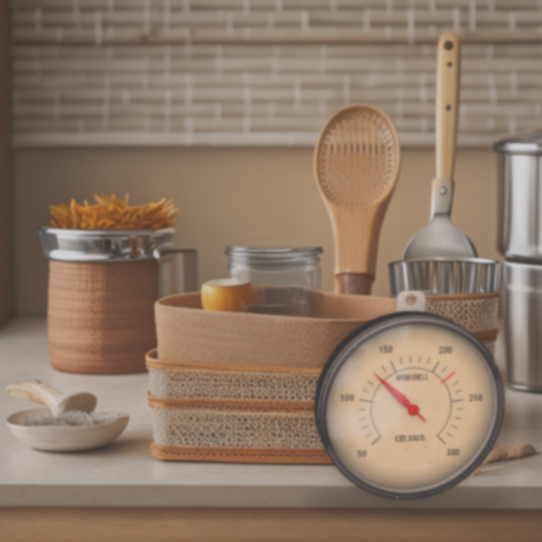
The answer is 130 °C
